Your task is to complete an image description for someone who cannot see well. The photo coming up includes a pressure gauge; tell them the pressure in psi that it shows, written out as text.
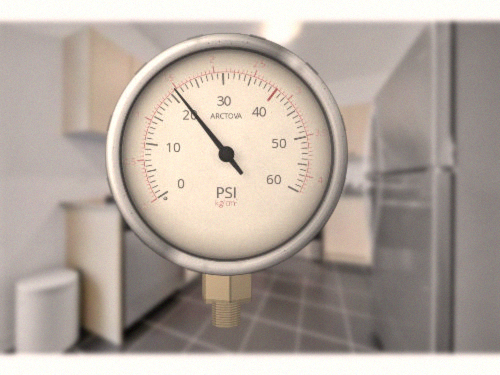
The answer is 21 psi
